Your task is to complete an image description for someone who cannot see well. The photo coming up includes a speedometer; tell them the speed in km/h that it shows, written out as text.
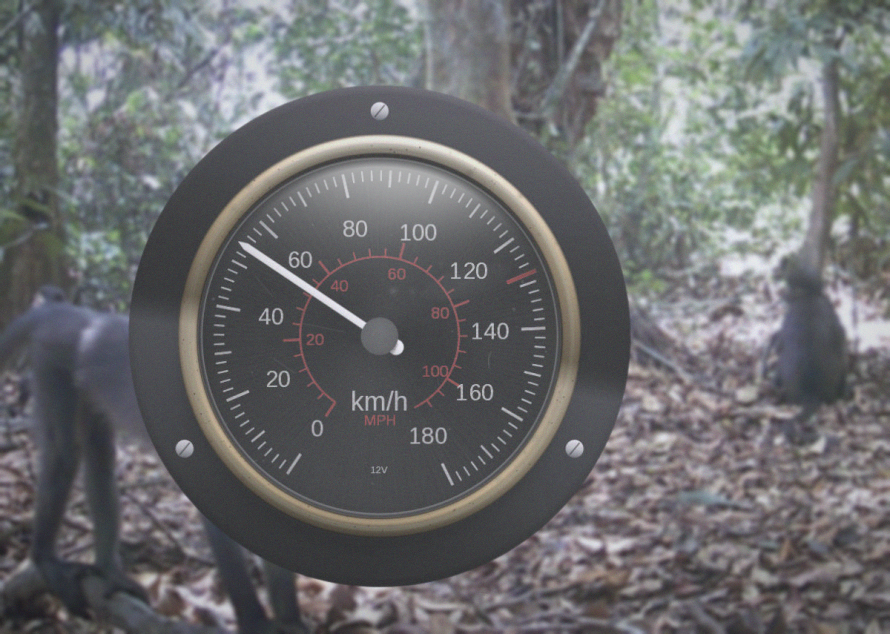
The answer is 54 km/h
